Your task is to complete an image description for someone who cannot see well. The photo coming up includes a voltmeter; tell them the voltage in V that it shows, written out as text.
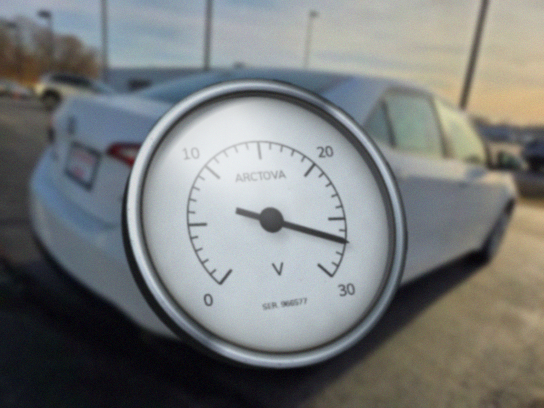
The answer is 27 V
